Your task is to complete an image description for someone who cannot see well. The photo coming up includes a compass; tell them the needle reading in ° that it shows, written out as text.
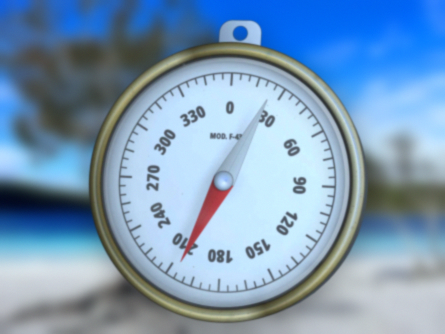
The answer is 205 °
